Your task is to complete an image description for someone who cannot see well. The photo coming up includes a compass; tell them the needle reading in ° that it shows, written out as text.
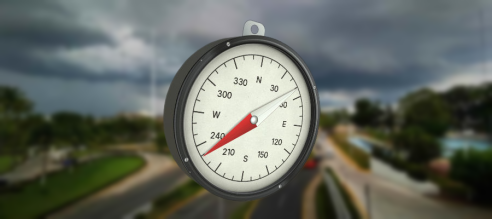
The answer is 230 °
